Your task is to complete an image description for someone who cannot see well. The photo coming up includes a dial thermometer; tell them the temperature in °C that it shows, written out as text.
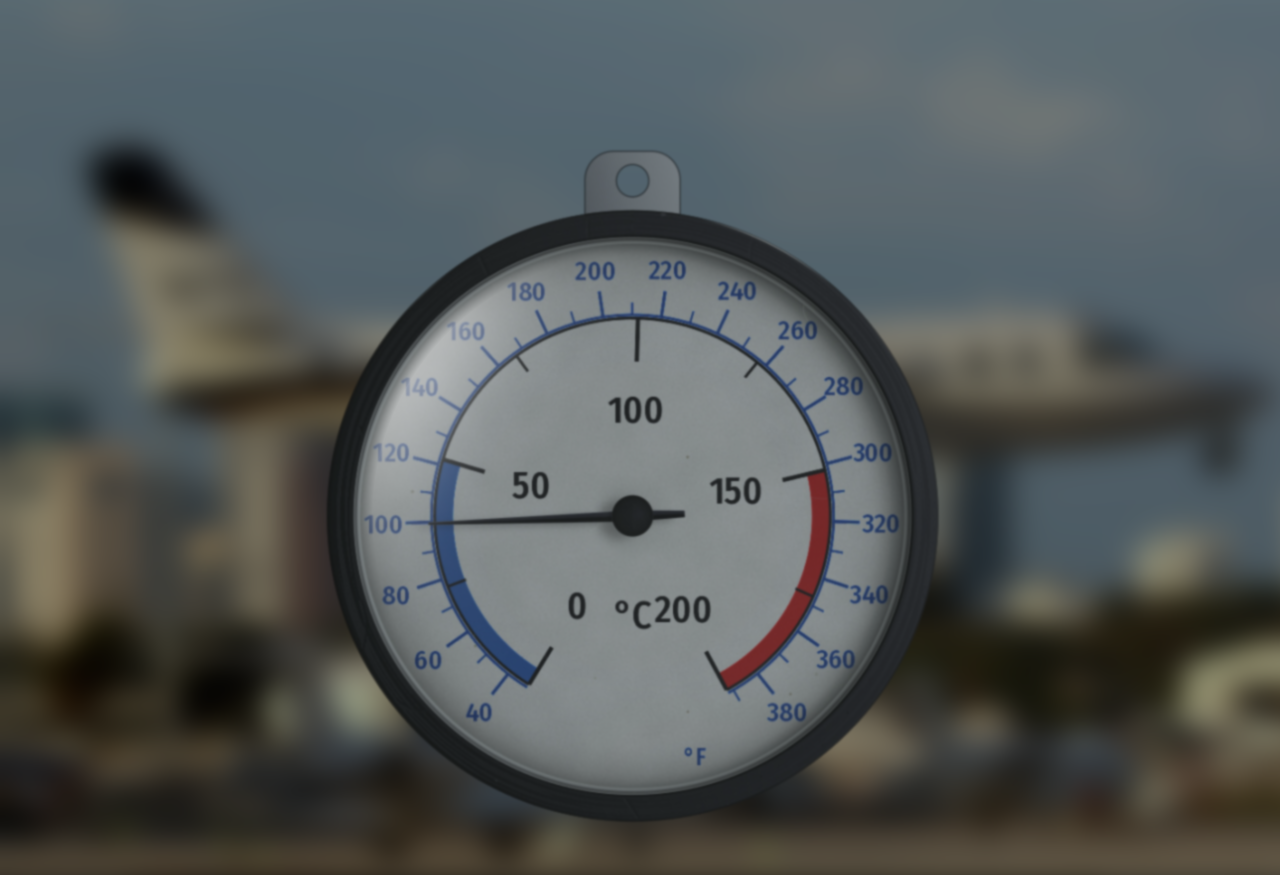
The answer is 37.5 °C
